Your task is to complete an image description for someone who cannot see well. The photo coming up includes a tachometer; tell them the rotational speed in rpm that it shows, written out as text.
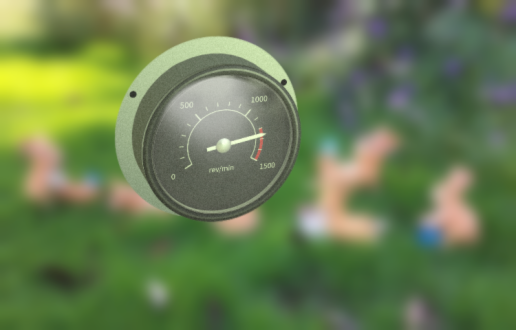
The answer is 1250 rpm
